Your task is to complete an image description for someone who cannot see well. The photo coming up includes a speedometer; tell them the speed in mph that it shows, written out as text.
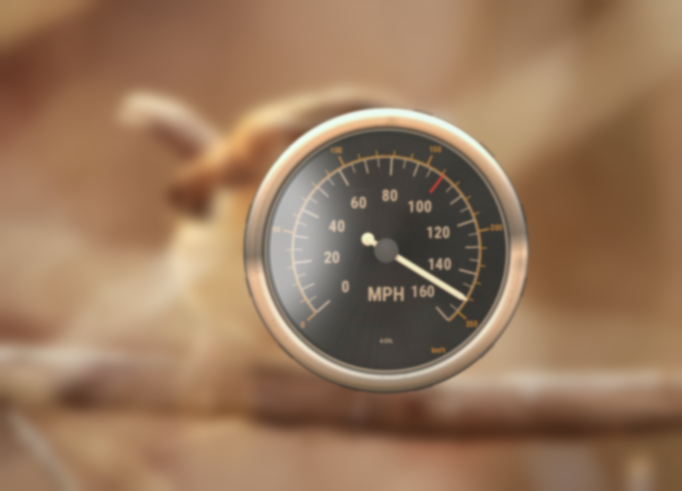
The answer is 150 mph
